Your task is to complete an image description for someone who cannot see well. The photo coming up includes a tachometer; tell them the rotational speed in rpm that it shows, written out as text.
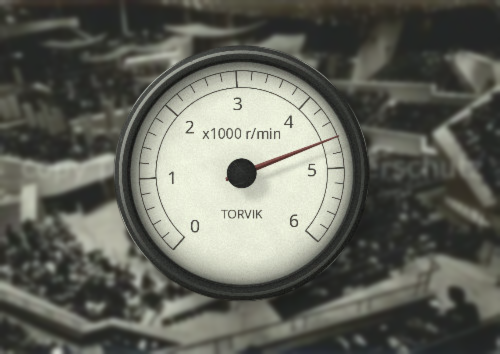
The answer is 4600 rpm
